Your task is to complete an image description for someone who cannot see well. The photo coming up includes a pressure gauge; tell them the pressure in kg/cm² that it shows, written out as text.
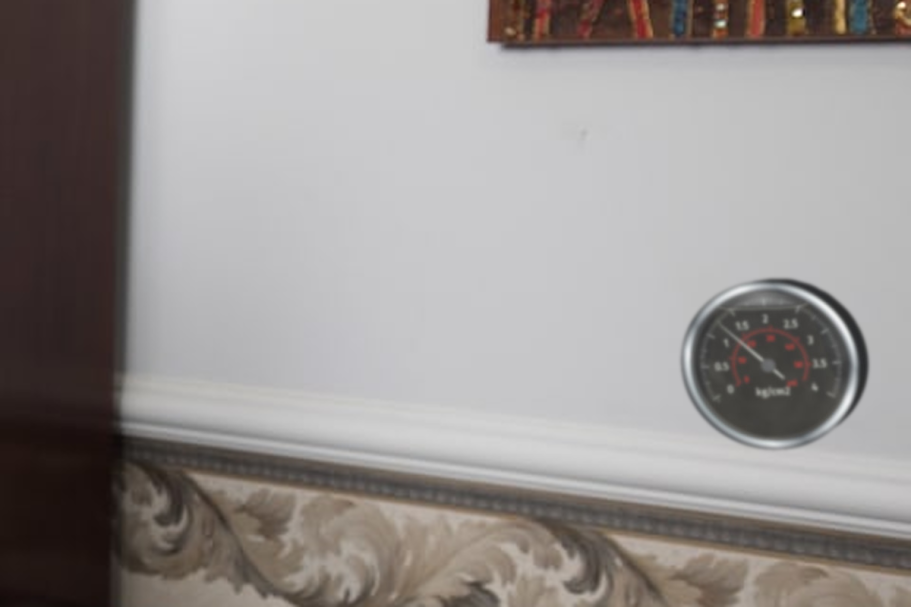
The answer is 1.25 kg/cm²
